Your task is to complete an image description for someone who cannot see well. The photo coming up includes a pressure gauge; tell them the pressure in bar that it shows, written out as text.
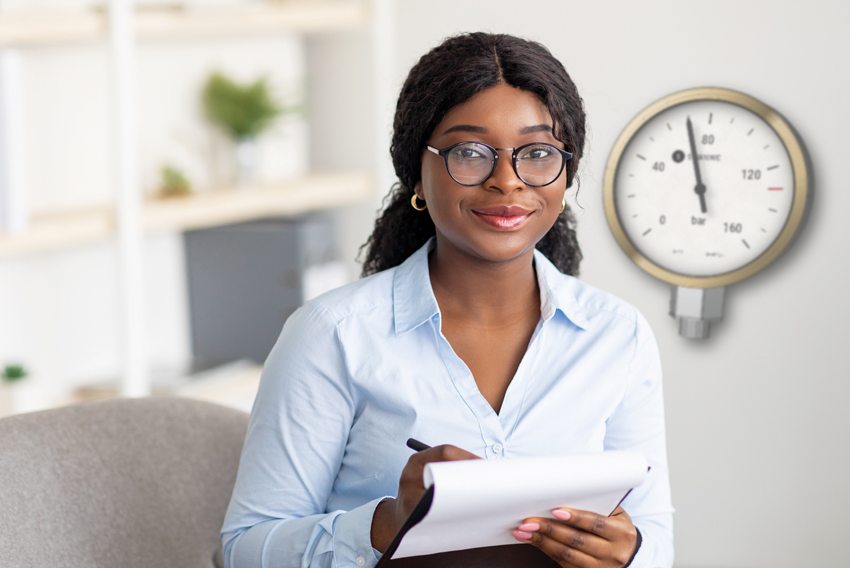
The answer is 70 bar
